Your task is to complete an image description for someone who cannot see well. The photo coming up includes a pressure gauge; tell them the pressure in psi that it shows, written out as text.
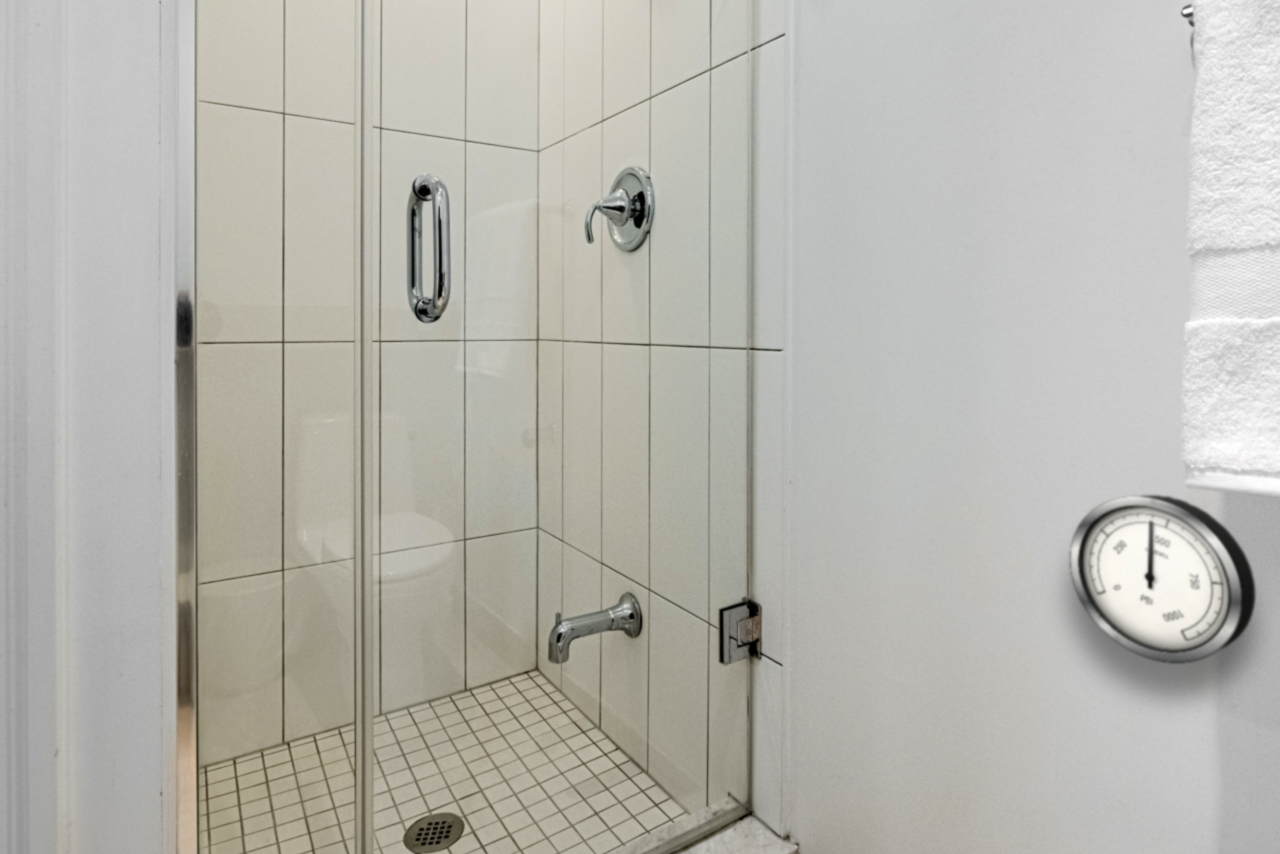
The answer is 450 psi
